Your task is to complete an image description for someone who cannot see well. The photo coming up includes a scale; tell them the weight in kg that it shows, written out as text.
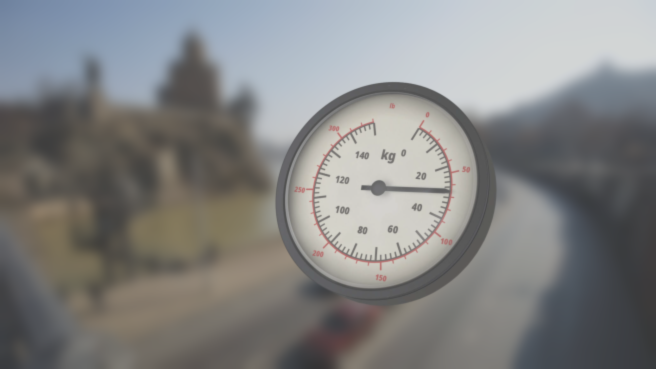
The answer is 30 kg
